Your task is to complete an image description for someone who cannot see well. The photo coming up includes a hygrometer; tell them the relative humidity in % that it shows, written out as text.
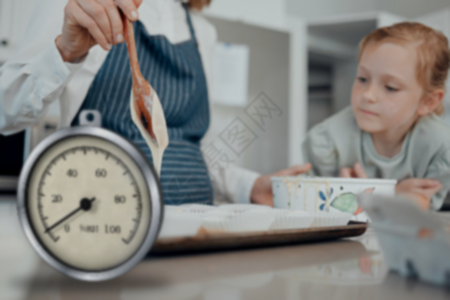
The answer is 5 %
